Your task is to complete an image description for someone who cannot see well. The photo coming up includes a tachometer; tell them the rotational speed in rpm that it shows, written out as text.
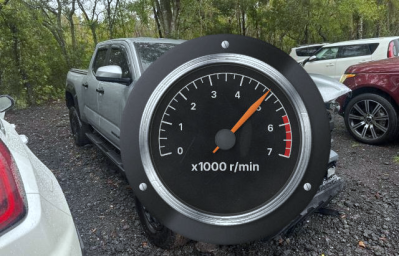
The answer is 4875 rpm
